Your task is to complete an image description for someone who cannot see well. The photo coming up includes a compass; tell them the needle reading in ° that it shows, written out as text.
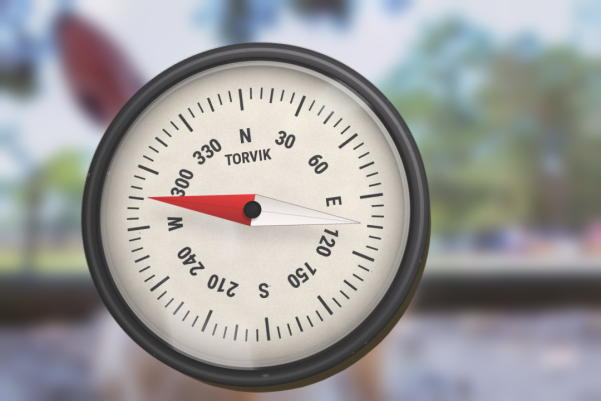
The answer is 285 °
